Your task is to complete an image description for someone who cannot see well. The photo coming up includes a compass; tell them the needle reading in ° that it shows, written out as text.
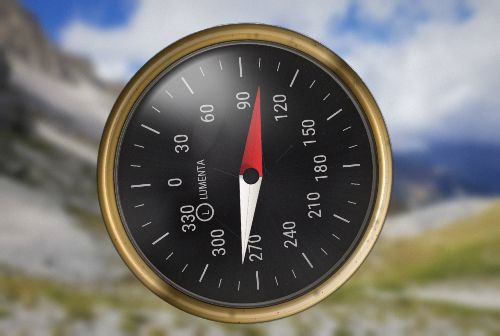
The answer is 100 °
